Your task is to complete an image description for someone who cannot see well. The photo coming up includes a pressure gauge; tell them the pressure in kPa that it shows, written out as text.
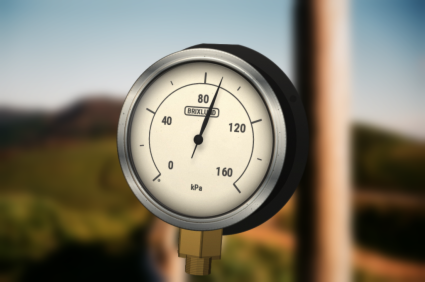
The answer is 90 kPa
